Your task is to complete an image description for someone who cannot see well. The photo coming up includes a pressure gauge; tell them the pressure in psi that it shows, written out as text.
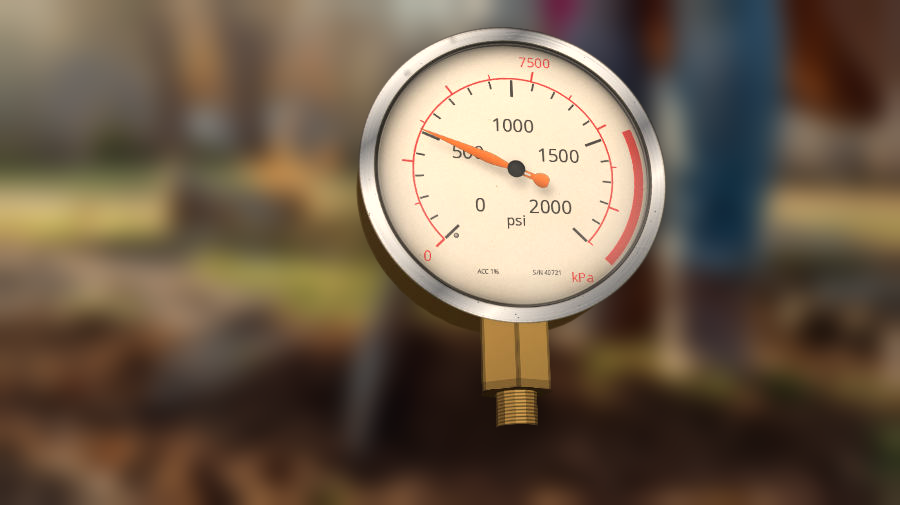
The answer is 500 psi
